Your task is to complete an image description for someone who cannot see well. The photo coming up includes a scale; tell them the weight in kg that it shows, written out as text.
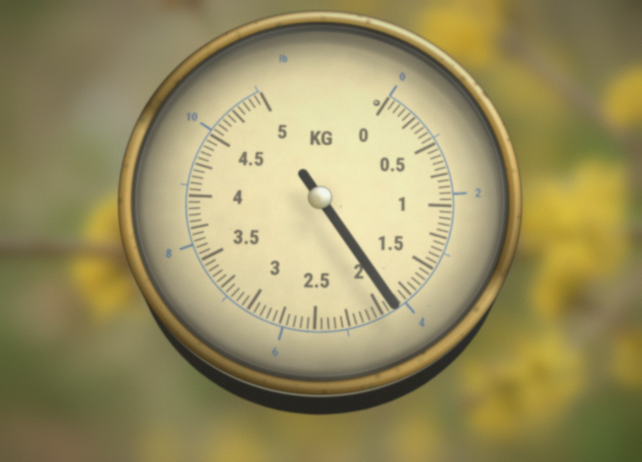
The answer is 1.9 kg
